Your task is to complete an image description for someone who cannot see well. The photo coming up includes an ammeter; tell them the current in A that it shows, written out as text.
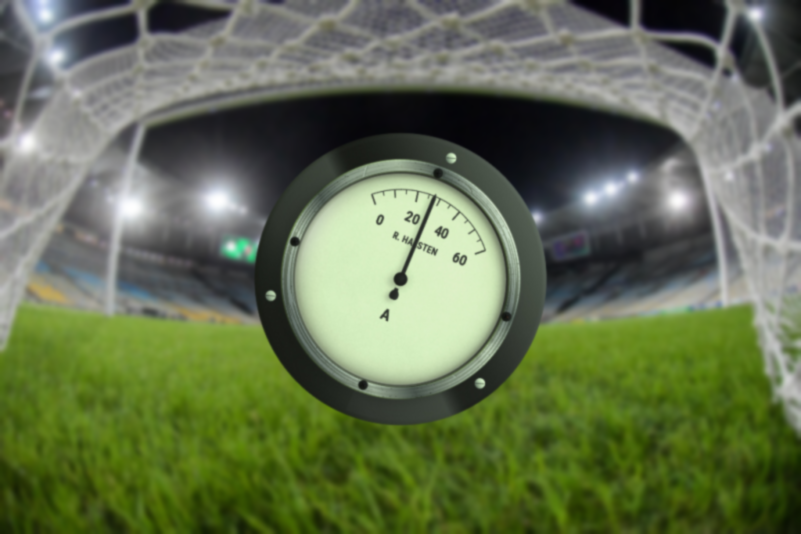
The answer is 27.5 A
